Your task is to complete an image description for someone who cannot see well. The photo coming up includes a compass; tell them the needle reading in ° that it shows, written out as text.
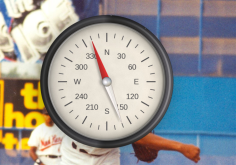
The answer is 340 °
